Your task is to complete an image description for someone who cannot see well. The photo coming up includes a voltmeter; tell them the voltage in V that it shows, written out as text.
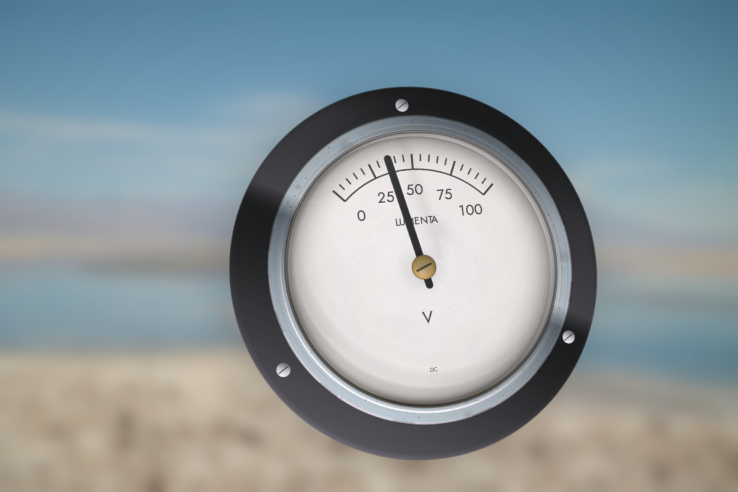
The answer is 35 V
